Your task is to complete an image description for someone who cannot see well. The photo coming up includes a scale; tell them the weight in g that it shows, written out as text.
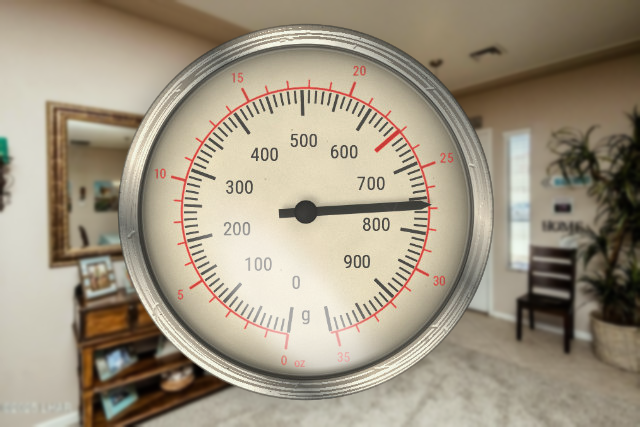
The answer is 760 g
